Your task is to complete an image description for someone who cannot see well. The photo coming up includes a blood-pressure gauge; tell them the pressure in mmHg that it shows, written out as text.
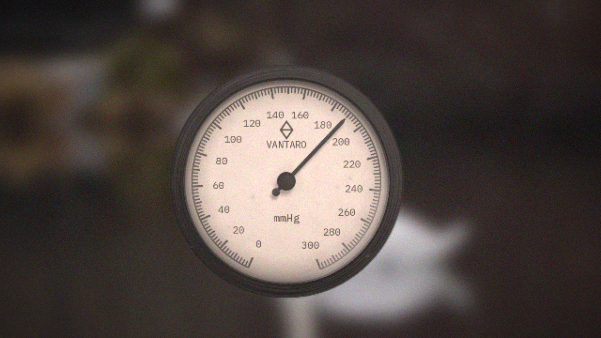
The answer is 190 mmHg
